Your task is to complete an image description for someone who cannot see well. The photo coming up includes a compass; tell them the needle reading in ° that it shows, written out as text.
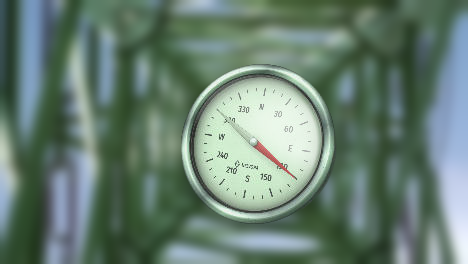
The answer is 120 °
